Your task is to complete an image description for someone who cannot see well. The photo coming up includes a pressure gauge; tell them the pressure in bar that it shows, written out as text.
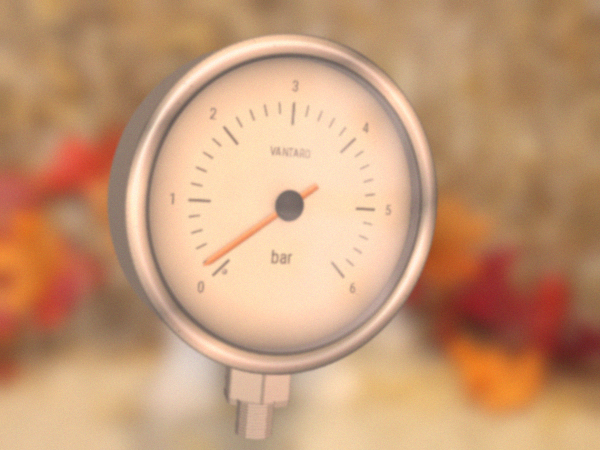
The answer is 0.2 bar
